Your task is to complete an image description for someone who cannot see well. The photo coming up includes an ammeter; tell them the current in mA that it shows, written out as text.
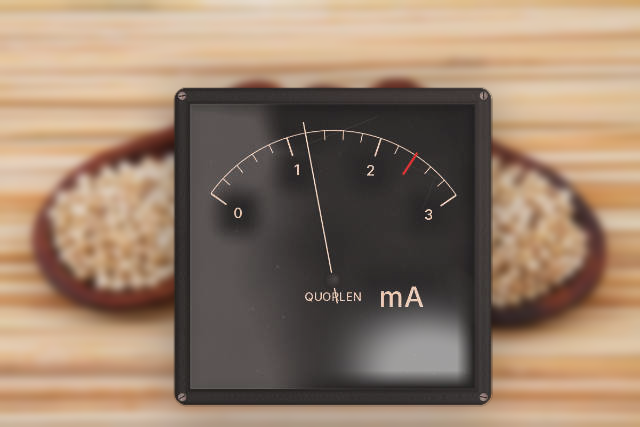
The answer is 1.2 mA
